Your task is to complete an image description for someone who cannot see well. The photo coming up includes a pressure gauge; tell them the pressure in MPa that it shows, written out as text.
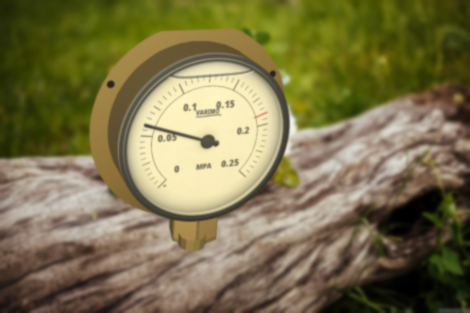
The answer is 0.06 MPa
